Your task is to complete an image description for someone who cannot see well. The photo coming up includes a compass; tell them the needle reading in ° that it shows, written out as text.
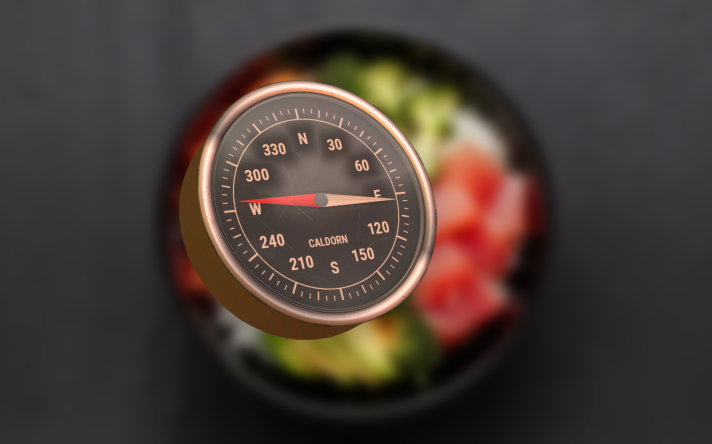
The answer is 275 °
